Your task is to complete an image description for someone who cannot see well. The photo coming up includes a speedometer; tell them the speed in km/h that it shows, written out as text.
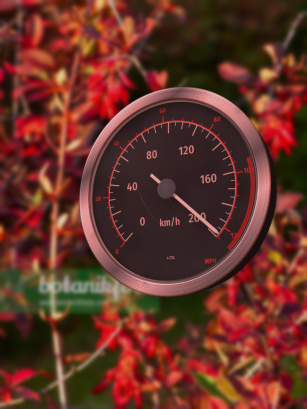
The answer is 197.5 km/h
